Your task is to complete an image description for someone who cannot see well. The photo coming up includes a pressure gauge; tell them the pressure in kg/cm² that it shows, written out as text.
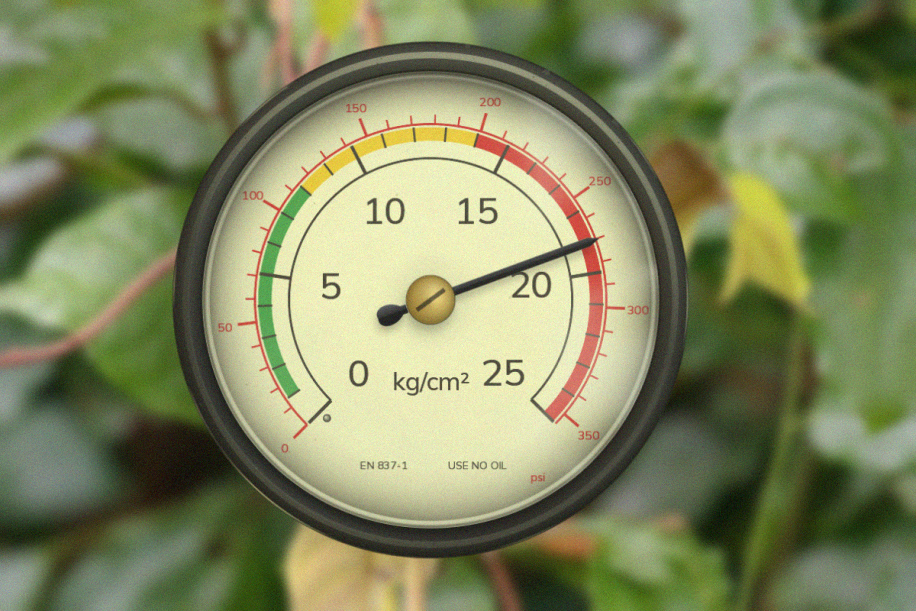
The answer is 19 kg/cm²
